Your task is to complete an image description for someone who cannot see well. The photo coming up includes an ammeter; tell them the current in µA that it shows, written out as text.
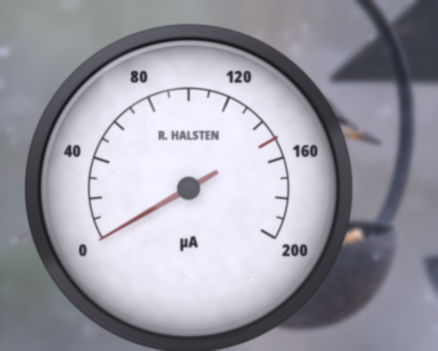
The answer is 0 µA
